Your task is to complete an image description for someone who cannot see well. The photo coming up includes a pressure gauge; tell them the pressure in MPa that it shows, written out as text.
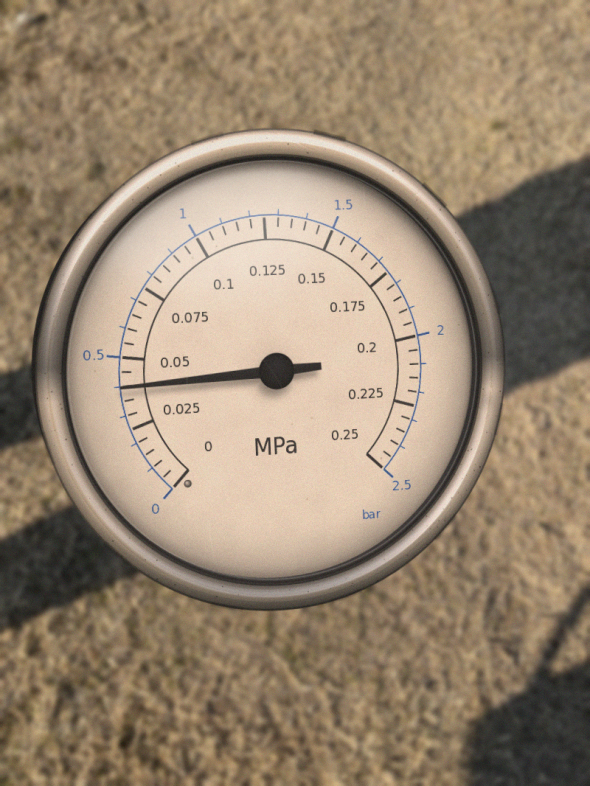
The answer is 0.04 MPa
